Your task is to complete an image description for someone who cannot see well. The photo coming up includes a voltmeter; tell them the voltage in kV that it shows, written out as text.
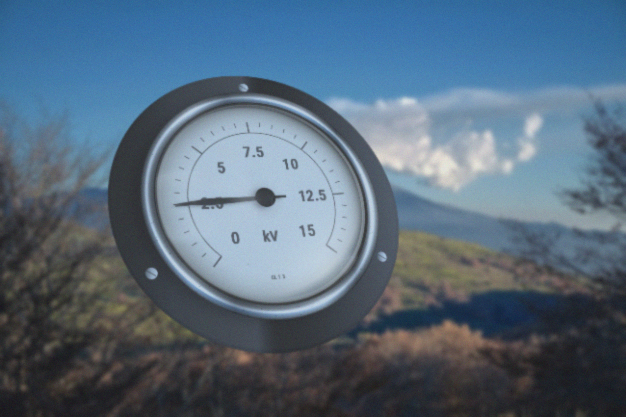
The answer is 2.5 kV
